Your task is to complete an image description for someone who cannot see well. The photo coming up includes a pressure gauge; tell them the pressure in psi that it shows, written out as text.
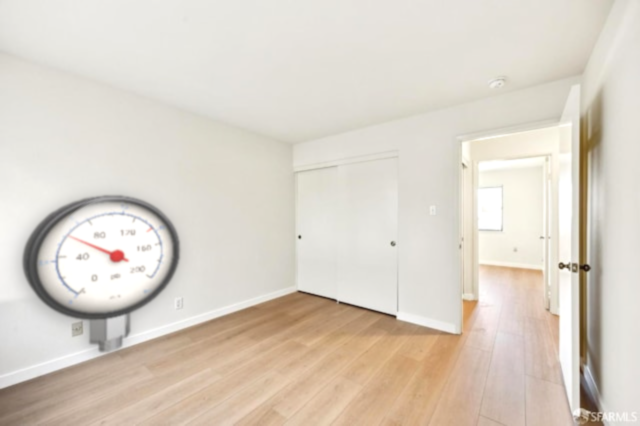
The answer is 60 psi
